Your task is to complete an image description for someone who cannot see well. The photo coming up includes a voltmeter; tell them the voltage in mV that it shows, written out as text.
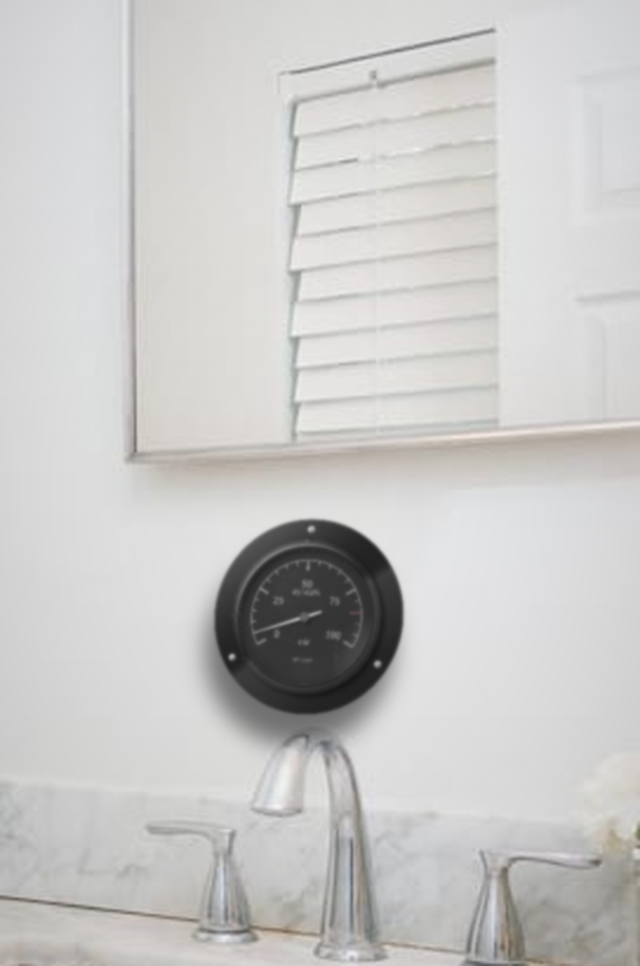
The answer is 5 mV
